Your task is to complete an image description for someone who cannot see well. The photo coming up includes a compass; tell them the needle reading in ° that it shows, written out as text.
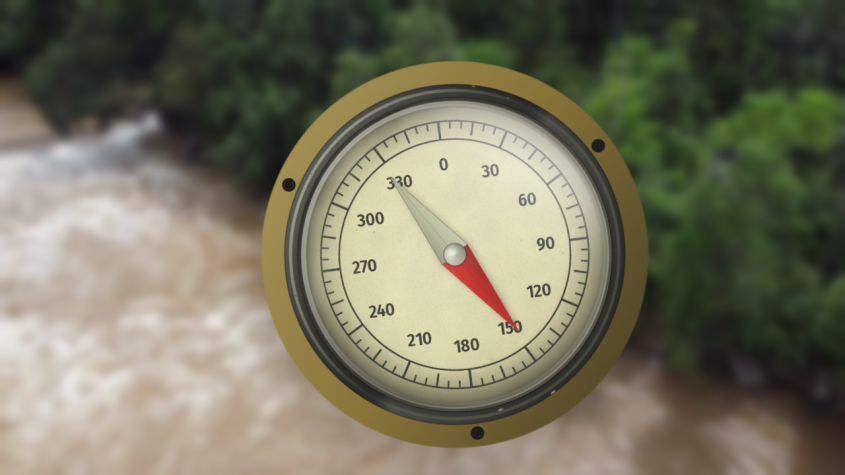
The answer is 147.5 °
